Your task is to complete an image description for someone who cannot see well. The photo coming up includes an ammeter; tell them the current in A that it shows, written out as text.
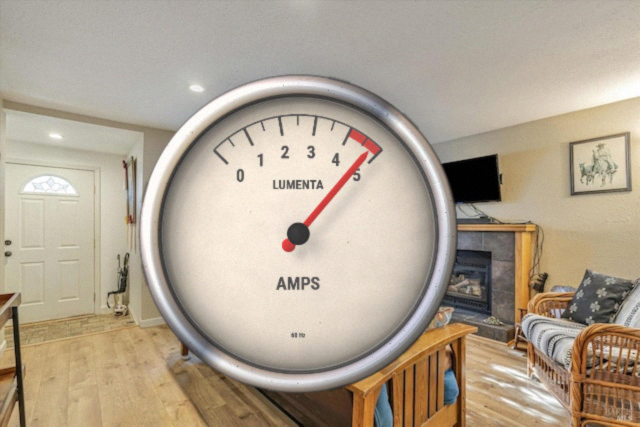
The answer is 4.75 A
